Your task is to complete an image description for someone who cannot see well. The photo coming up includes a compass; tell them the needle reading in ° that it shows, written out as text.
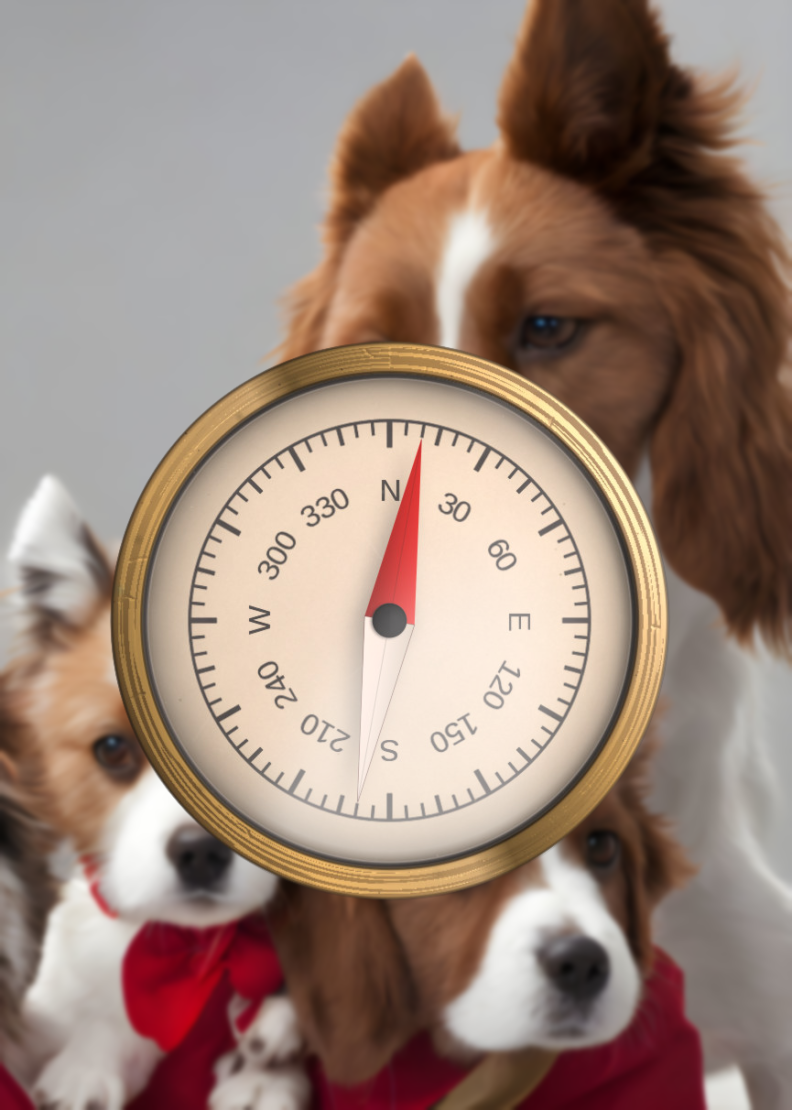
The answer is 10 °
